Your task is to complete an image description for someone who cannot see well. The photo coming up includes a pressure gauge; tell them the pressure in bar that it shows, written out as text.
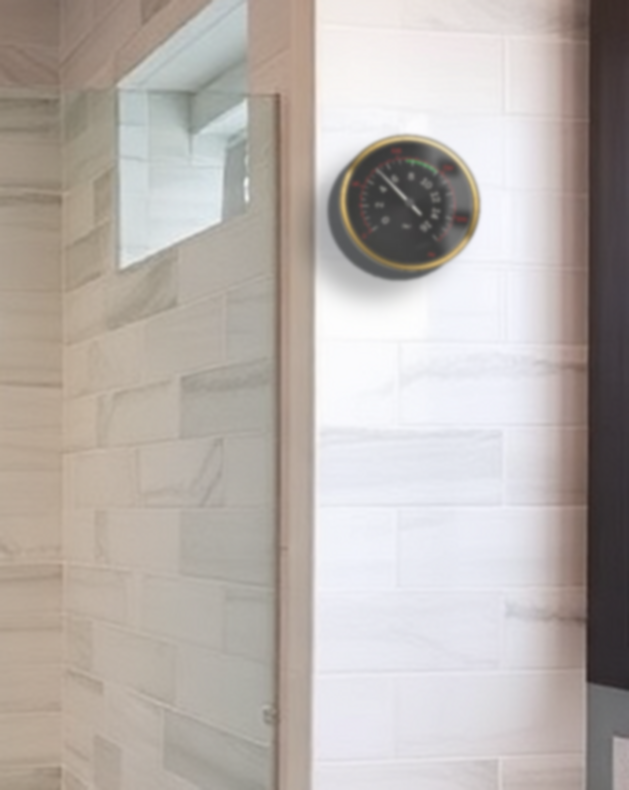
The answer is 5 bar
